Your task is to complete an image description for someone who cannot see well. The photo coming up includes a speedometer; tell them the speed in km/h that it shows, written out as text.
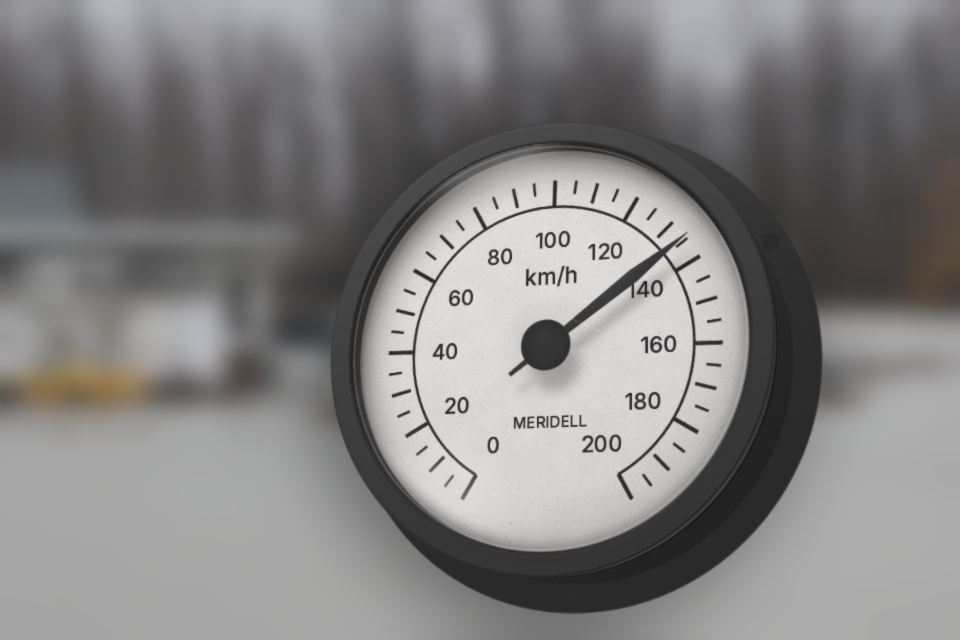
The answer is 135 km/h
